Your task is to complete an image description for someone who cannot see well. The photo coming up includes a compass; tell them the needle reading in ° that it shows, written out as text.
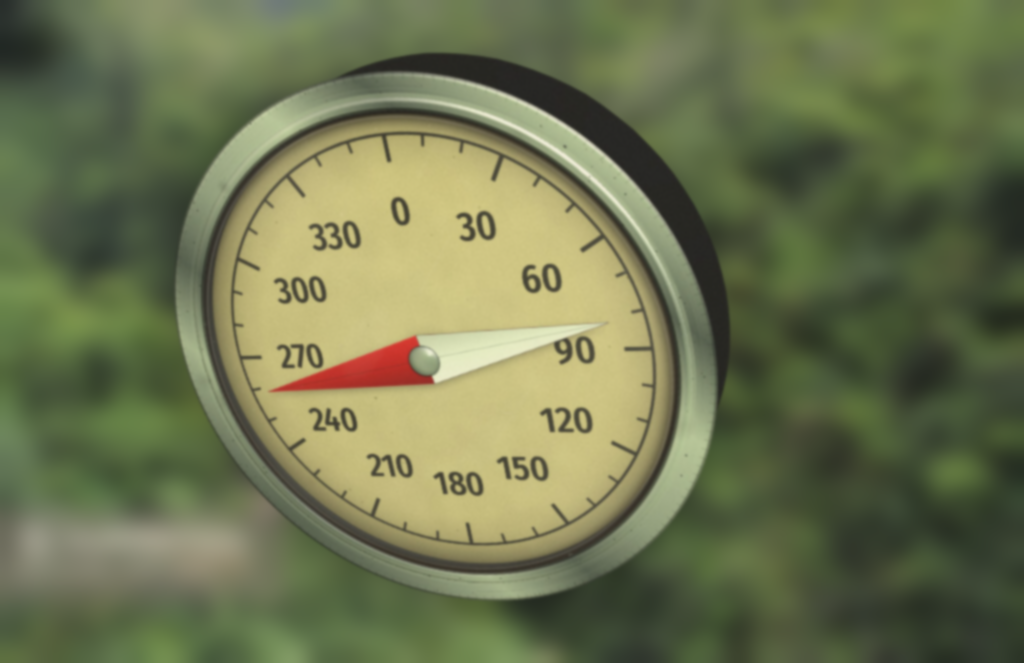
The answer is 260 °
